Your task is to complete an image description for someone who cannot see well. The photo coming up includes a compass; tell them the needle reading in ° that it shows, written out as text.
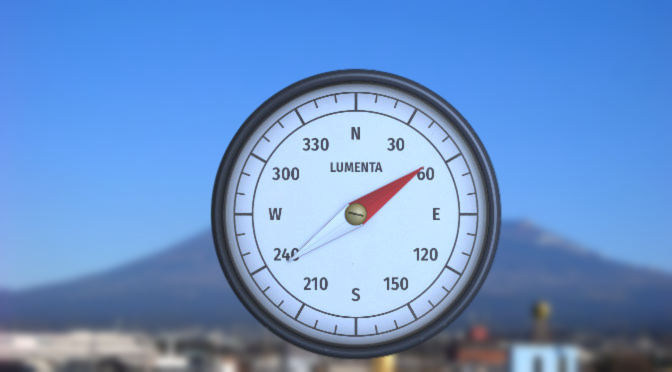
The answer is 55 °
